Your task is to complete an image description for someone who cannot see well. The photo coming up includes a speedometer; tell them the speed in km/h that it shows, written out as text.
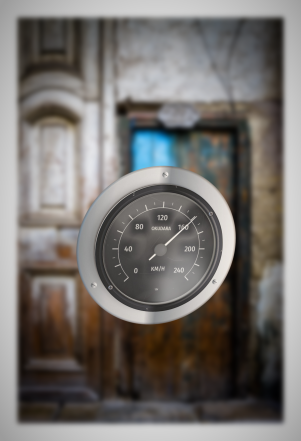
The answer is 160 km/h
